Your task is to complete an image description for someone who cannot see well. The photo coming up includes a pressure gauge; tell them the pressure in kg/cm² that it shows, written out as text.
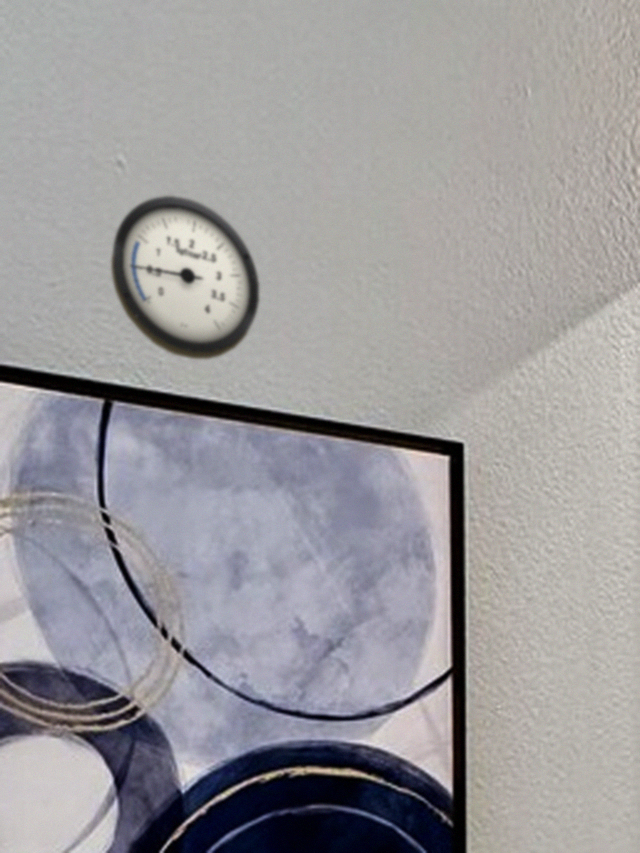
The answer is 0.5 kg/cm²
